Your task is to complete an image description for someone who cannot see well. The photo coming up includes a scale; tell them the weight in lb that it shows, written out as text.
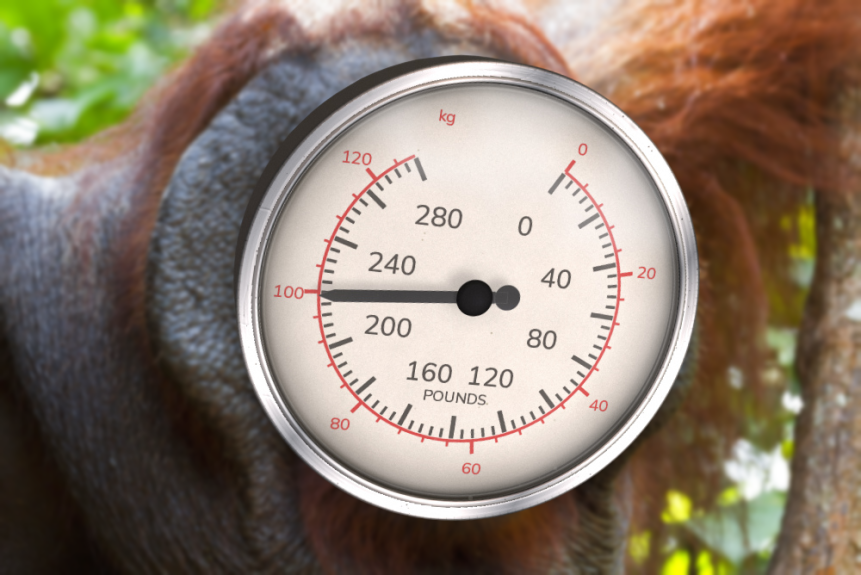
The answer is 220 lb
